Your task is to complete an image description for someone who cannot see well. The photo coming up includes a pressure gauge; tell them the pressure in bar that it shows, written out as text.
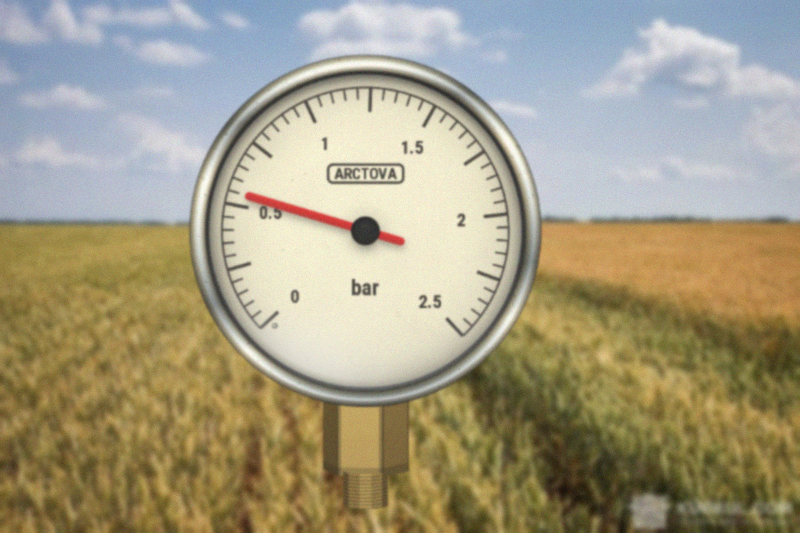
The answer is 0.55 bar
